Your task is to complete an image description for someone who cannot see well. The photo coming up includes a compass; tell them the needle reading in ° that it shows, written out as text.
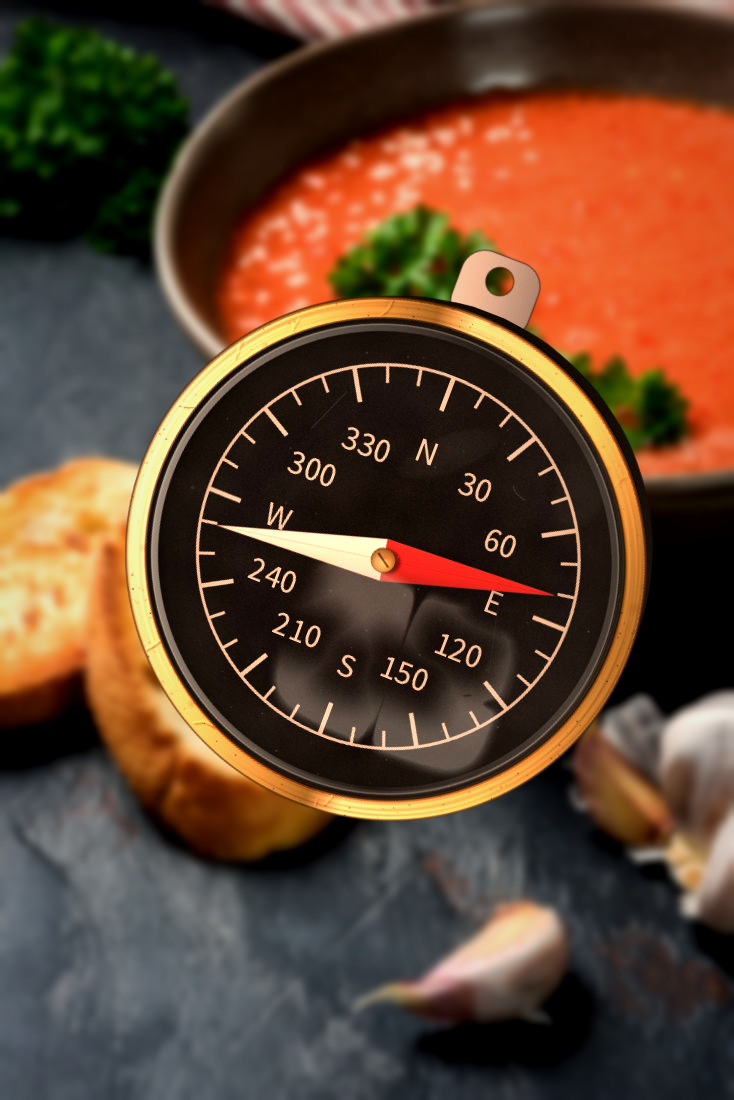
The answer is 80 °
